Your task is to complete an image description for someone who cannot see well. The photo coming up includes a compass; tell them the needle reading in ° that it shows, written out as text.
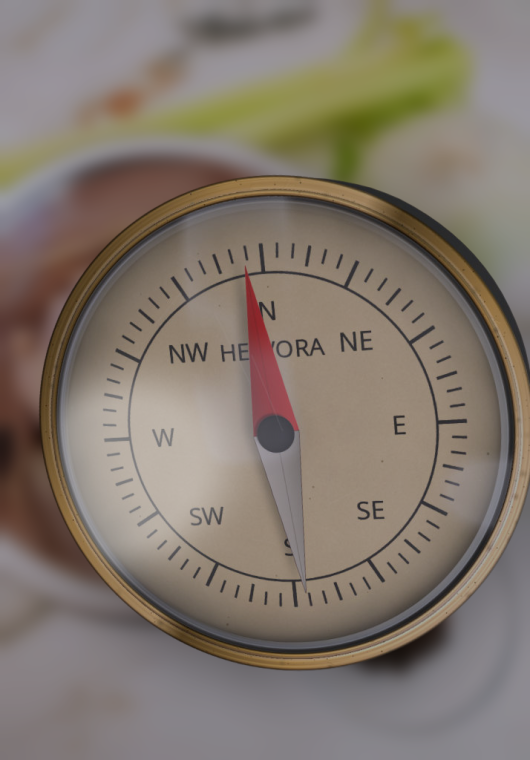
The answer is 355 °
